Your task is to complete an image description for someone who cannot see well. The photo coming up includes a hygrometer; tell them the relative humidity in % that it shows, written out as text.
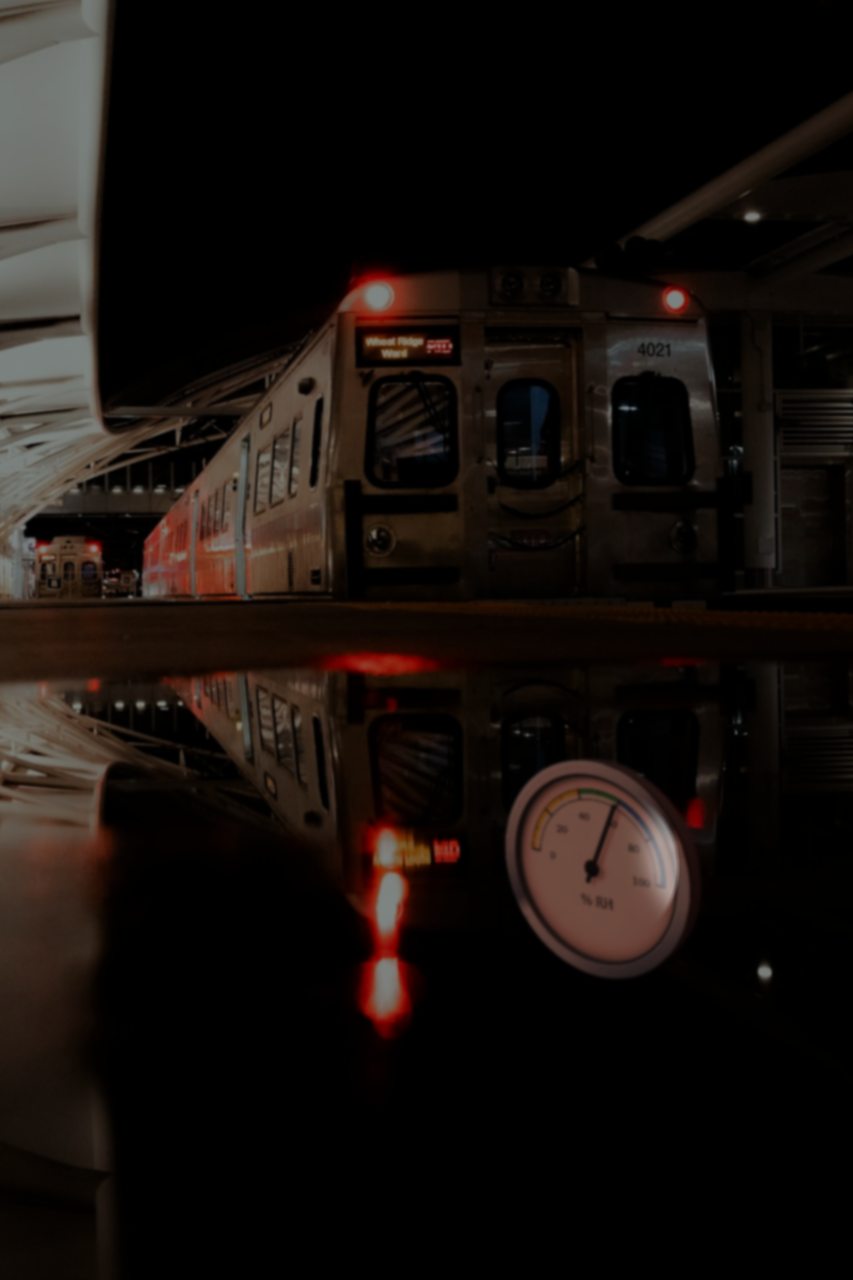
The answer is 60 %
